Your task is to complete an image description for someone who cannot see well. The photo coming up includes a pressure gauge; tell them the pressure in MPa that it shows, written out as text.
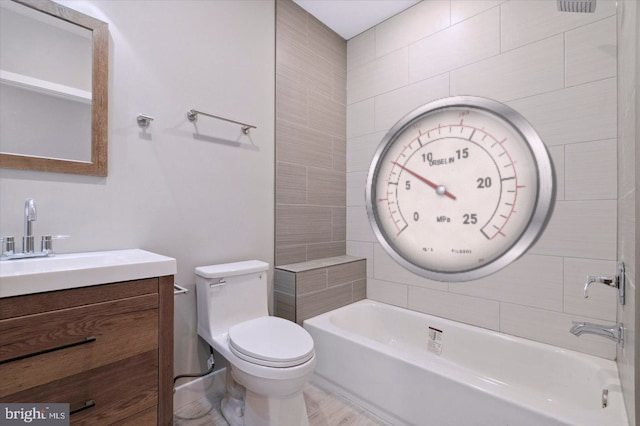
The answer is 7 MPa
